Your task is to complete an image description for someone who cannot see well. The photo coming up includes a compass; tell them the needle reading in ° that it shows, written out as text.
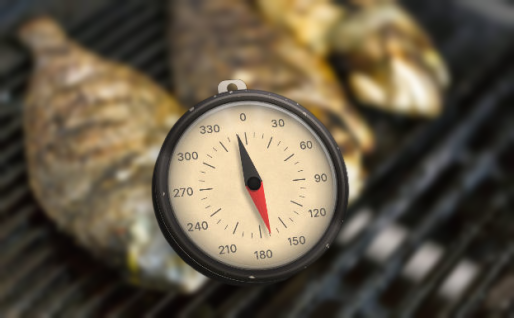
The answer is 170 °
